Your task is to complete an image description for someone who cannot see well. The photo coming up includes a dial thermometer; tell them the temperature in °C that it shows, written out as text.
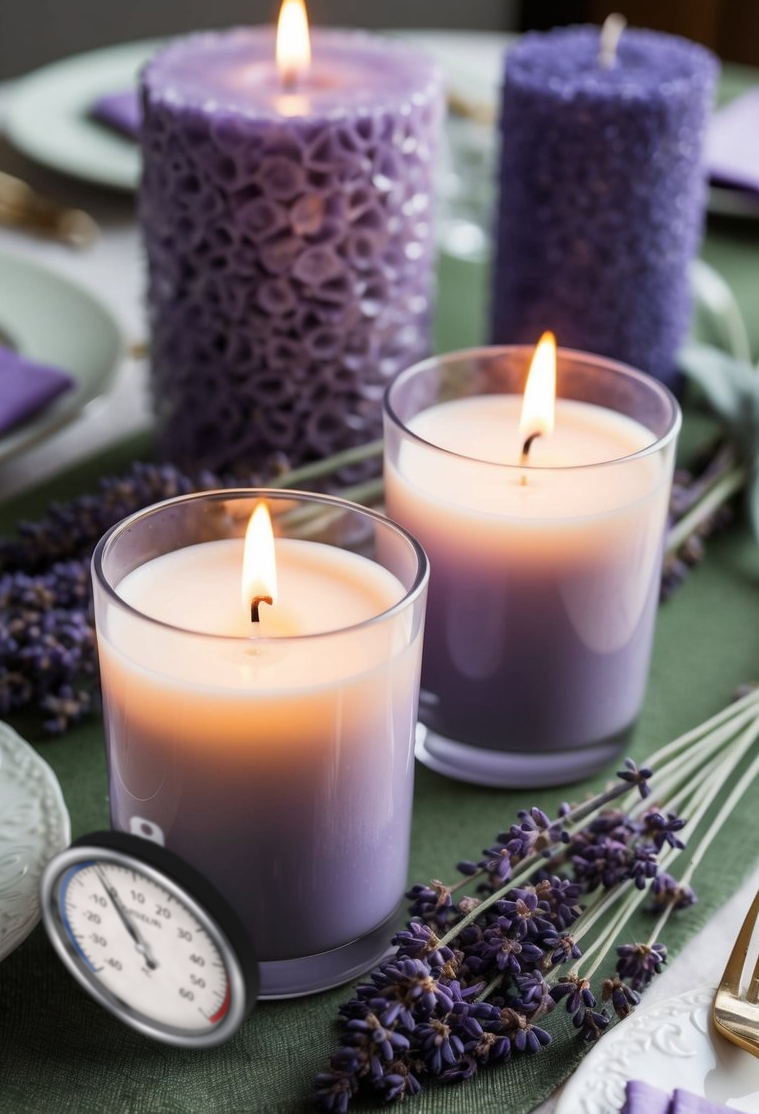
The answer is 0 °C
